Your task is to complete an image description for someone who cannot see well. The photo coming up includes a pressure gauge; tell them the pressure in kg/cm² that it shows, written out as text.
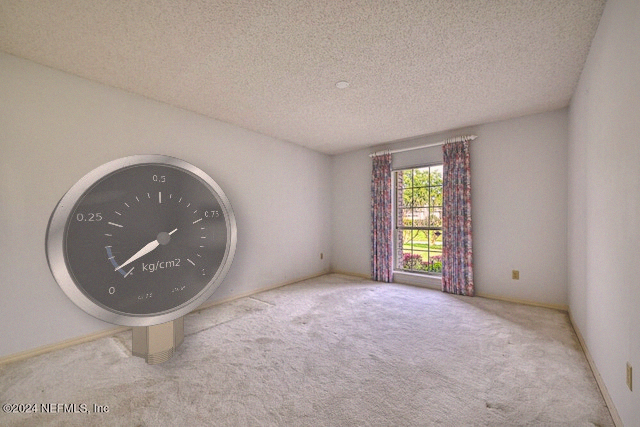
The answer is 0.05 kg/cm²
